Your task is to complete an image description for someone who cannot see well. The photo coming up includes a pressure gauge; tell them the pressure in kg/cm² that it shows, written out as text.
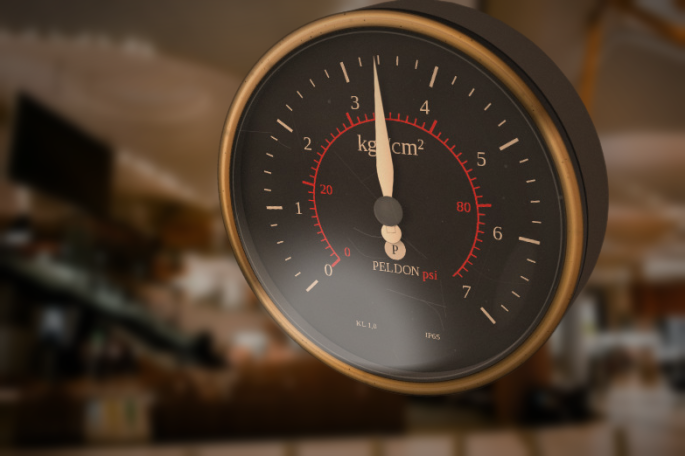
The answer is 3.4 kg/cm²
